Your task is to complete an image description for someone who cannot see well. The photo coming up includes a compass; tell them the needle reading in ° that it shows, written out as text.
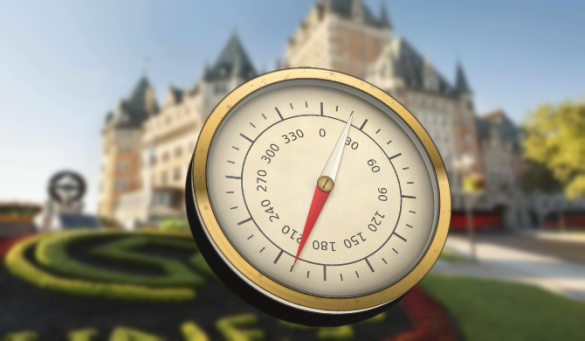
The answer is 200 °
